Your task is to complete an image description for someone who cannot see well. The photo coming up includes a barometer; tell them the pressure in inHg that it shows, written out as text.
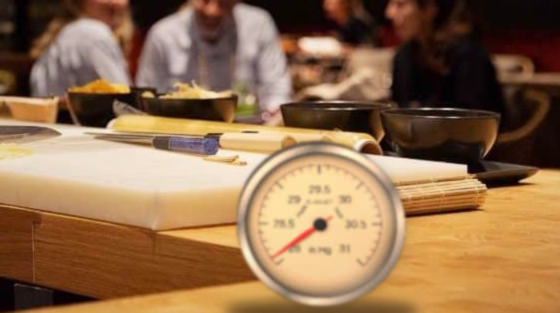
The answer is 28.1 inHg
